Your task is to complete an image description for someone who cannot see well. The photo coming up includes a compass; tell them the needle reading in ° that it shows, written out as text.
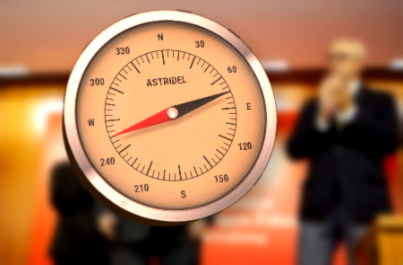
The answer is 255 °
